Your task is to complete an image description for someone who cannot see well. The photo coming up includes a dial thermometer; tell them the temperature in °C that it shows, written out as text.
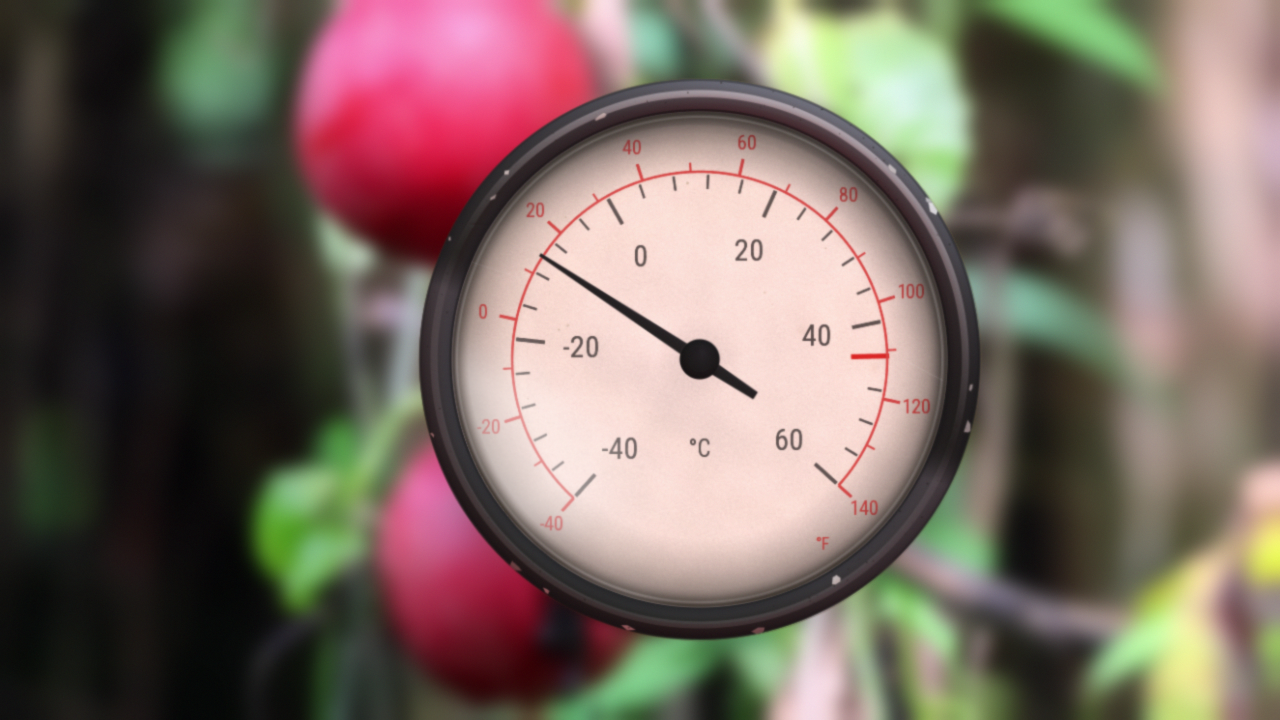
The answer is -10 °C
